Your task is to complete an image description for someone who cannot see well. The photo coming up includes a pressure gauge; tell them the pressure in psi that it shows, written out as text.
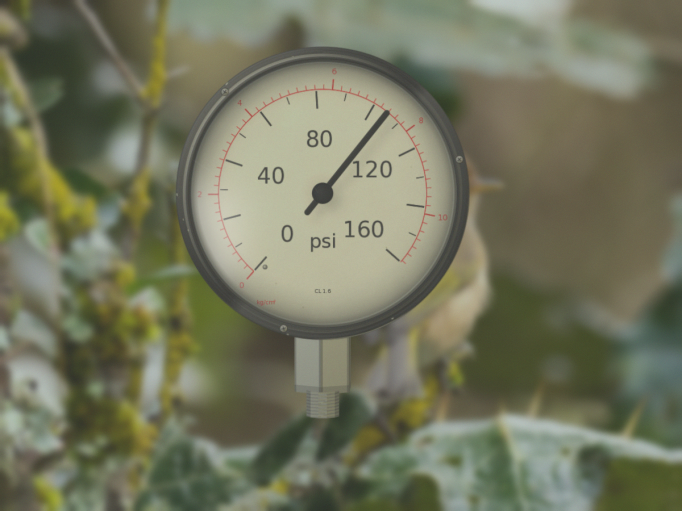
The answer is 105 psi
